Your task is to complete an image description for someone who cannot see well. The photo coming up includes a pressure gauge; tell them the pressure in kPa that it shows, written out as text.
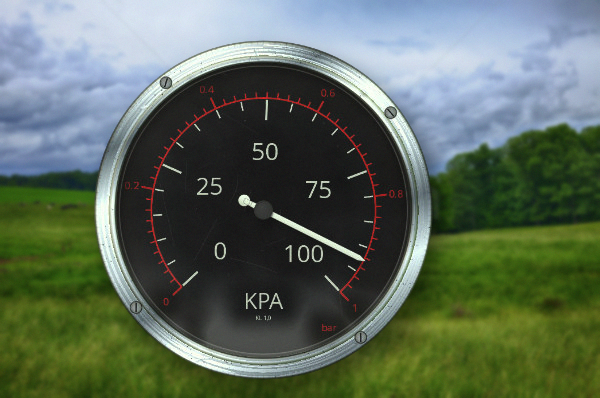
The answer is 92.5 kPa
